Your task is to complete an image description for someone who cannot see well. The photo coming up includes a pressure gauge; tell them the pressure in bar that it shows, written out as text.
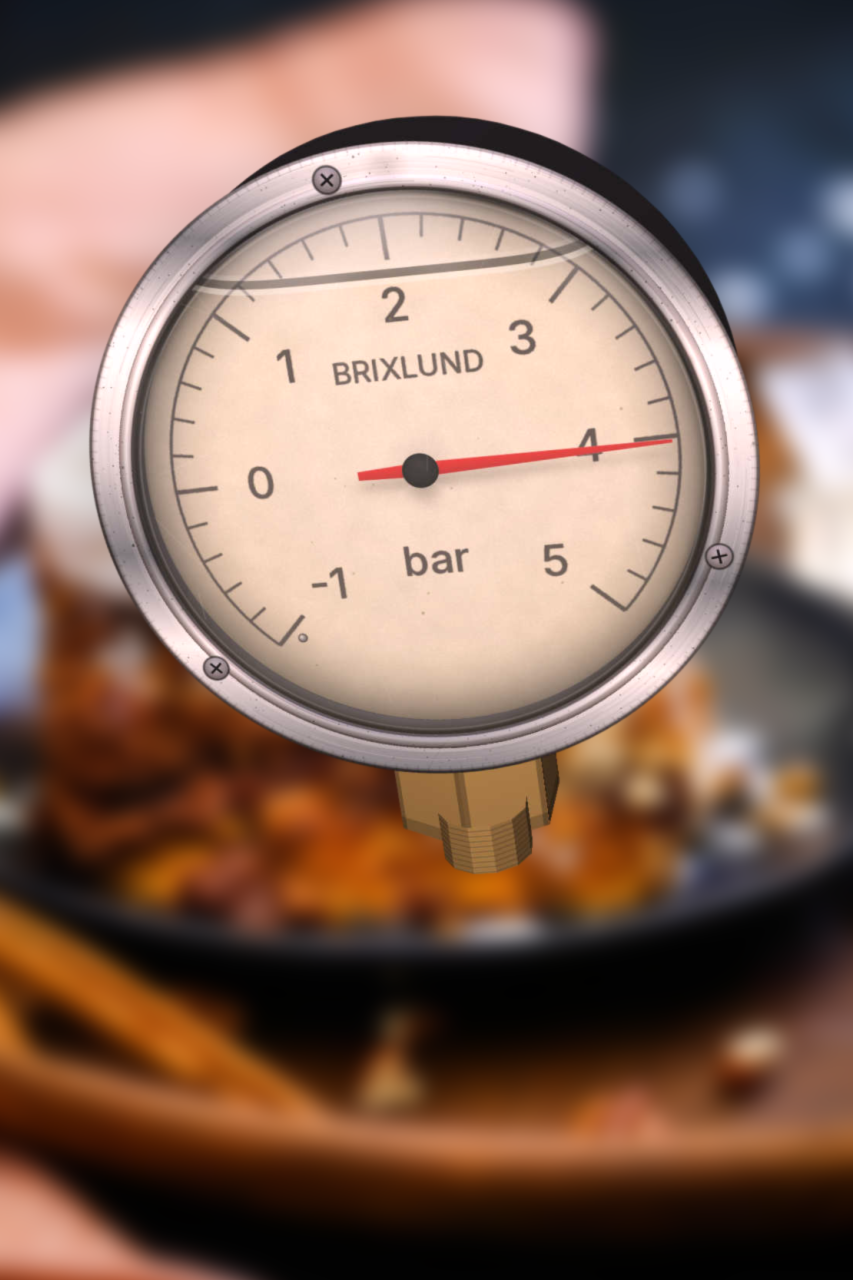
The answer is 4 bar
